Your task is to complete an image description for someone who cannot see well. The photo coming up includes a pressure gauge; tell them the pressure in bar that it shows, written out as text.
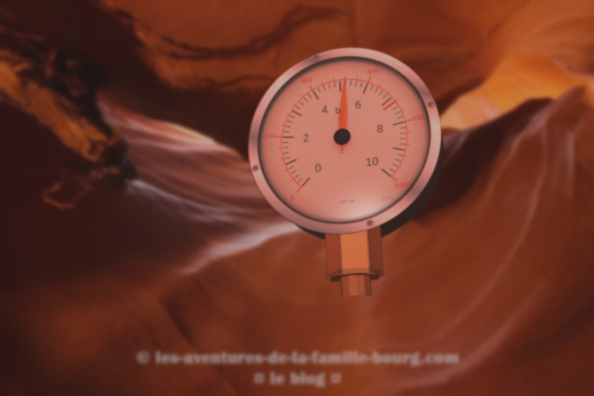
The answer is 5.2 bar
